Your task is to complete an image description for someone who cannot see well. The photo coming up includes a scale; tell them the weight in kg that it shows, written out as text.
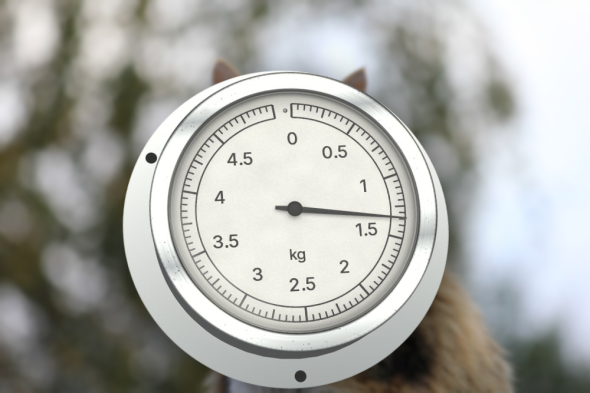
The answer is 1.35 kg
